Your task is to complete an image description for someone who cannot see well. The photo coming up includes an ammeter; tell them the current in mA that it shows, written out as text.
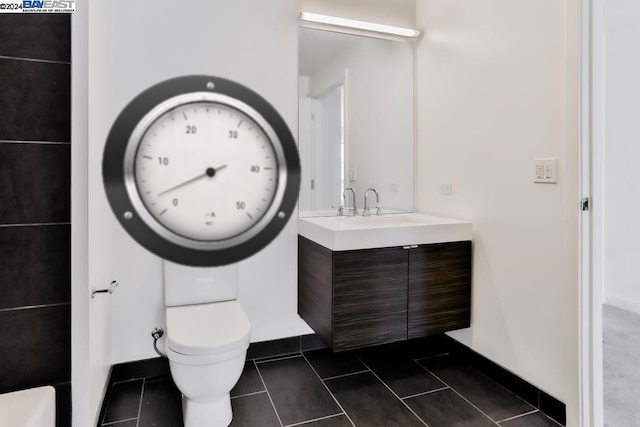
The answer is 3 mA
